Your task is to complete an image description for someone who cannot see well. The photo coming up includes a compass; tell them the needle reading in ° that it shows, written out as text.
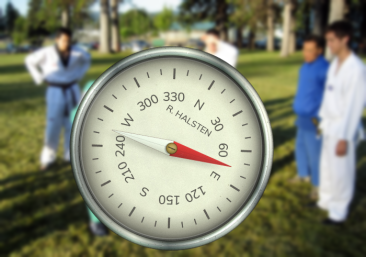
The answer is 75 °
